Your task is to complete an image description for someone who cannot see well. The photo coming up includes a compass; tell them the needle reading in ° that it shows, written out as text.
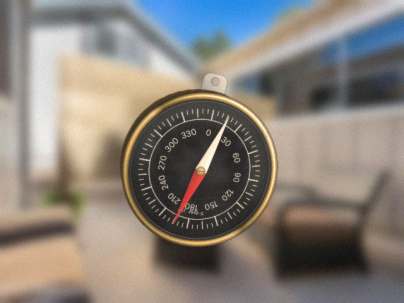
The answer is 195 °
